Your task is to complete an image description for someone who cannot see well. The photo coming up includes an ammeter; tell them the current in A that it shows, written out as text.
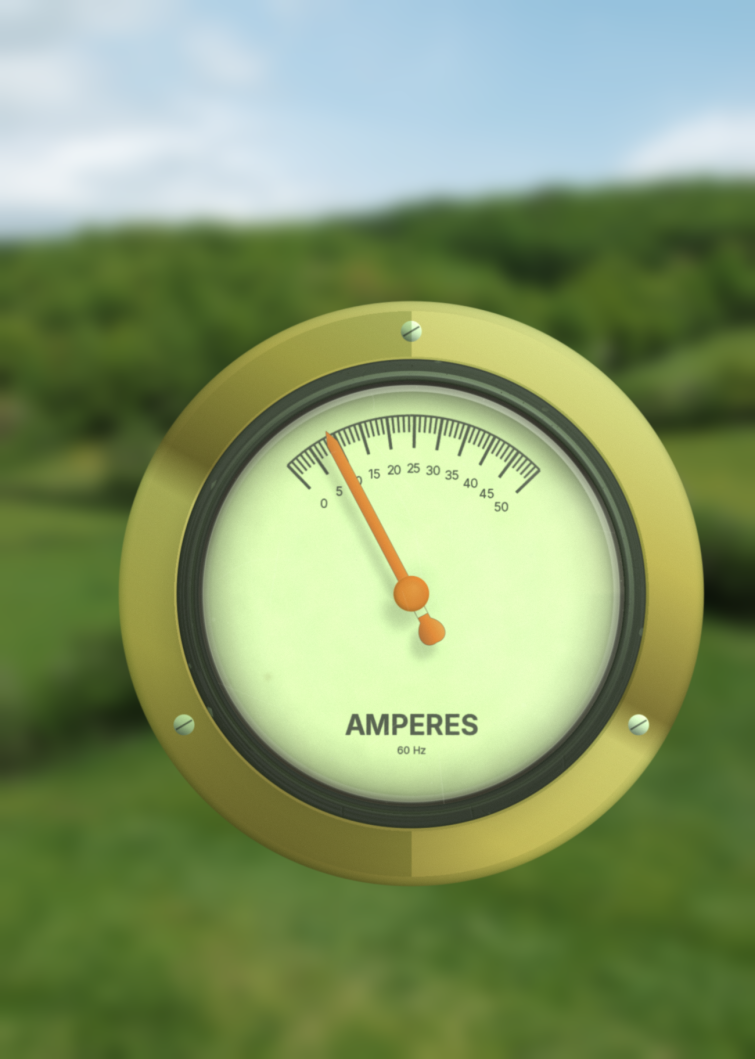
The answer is 9 A
